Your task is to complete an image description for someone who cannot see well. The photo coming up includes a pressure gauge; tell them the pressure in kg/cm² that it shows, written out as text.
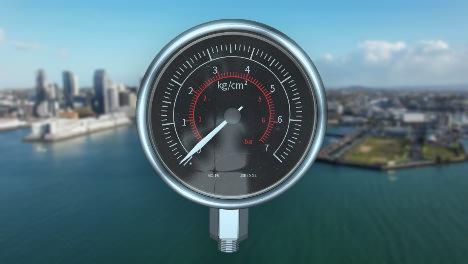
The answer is 0.1 kg/cm²
